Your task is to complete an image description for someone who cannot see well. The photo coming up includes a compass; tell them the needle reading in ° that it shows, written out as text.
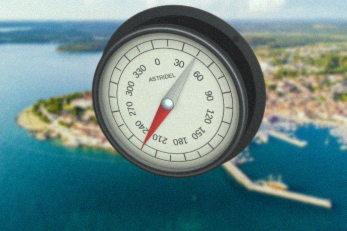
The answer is 225 °
